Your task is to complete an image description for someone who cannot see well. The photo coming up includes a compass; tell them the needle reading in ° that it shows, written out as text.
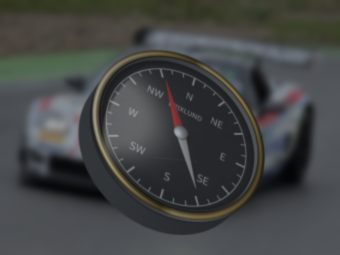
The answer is 330 °
